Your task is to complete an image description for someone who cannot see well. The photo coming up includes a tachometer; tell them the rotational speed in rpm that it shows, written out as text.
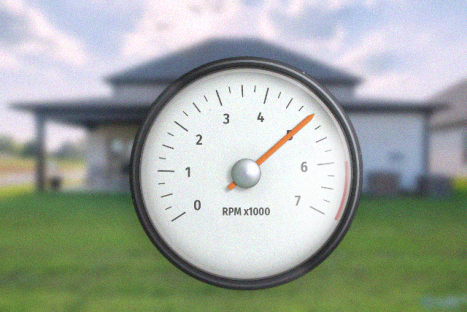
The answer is 5000 rpm
